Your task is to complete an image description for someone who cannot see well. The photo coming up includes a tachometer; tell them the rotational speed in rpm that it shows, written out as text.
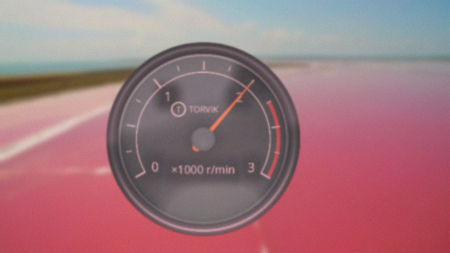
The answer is 2000 rpm
